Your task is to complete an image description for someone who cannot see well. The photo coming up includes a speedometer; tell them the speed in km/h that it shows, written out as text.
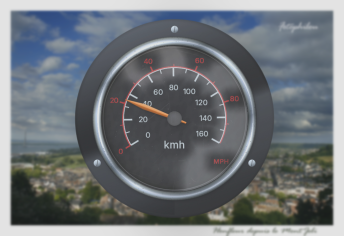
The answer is 35 km/h
